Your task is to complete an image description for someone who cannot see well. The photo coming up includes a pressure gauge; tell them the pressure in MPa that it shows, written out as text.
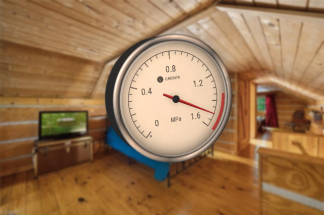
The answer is 1.5 MPa
